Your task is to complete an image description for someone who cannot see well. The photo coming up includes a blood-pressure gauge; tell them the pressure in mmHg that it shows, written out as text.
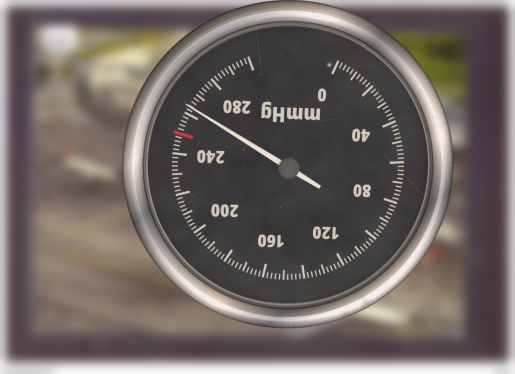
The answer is 264 mmHg
